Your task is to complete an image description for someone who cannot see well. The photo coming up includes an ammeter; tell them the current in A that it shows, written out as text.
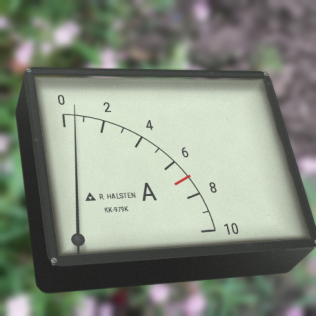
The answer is 0.5 A
